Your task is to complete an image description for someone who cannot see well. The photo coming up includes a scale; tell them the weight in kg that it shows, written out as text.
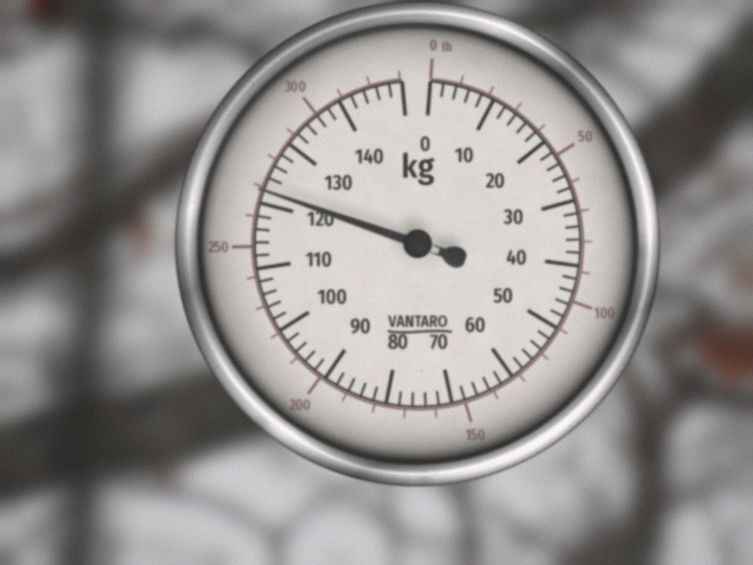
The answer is 122 kg
